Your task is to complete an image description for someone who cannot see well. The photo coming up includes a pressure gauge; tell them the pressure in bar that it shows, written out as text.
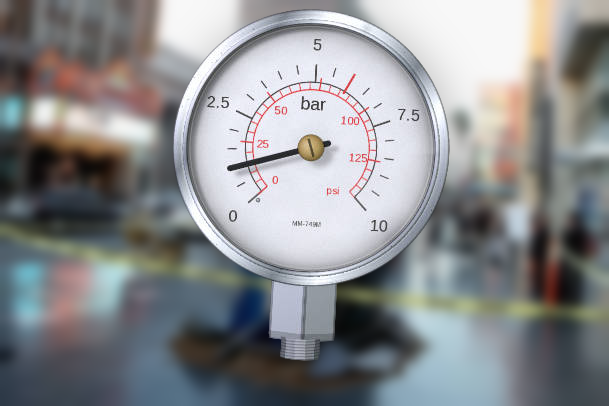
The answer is 1 bar
